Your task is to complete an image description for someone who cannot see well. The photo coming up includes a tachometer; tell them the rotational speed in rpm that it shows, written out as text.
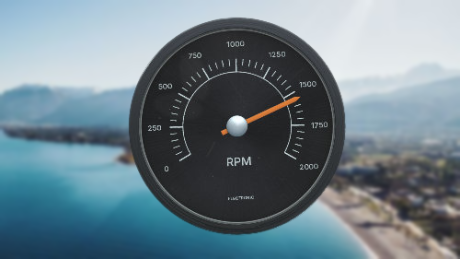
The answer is 1550 rpm
